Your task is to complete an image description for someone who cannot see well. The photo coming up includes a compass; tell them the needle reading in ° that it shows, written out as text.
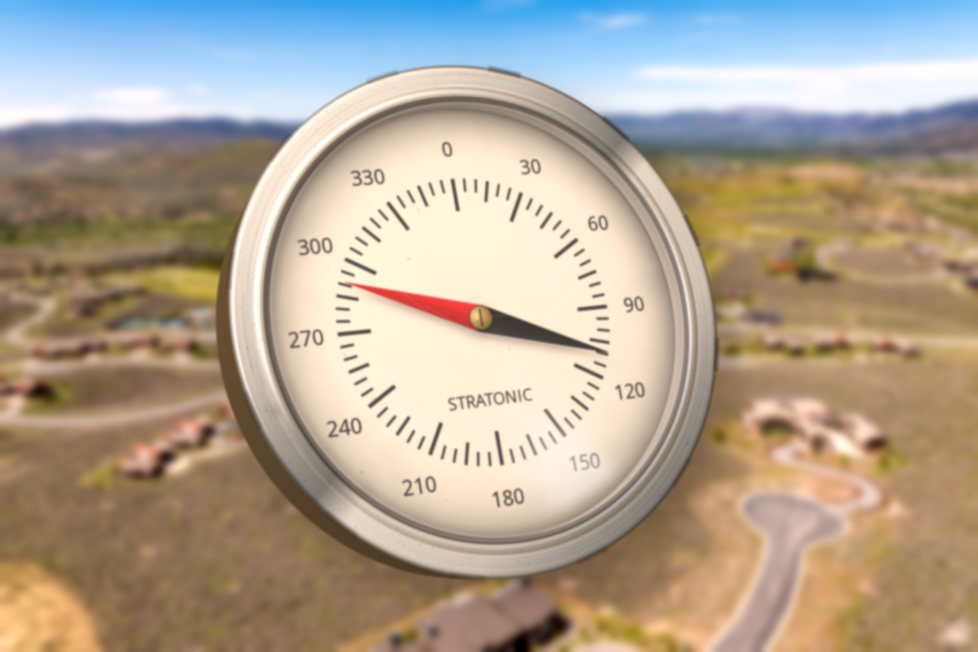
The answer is 290 °
